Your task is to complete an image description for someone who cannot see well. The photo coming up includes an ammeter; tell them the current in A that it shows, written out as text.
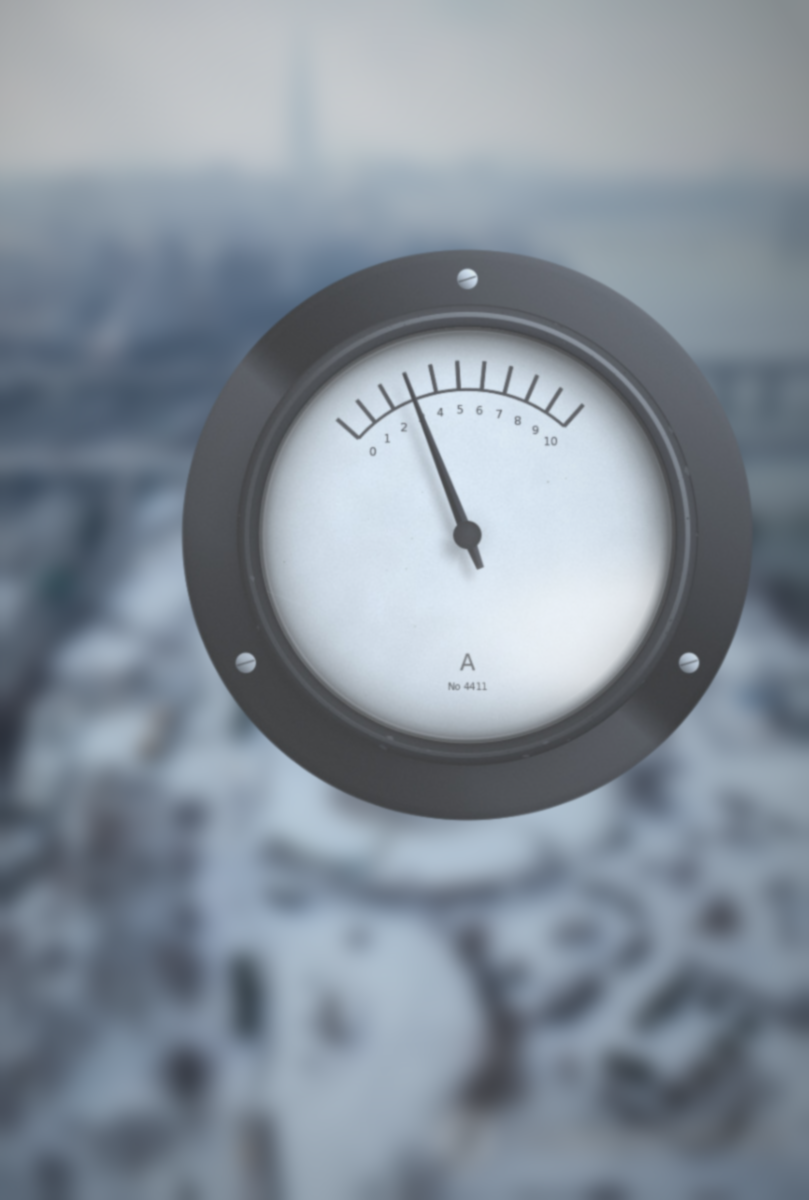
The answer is 3 A
